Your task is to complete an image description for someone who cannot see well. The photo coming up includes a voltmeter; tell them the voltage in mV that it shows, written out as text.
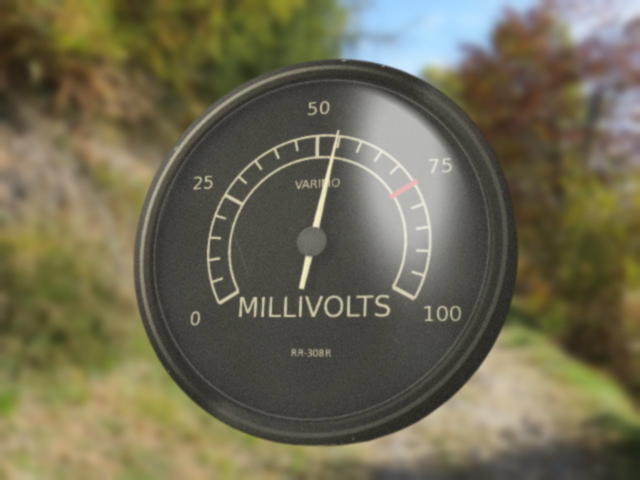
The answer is 55 mV
